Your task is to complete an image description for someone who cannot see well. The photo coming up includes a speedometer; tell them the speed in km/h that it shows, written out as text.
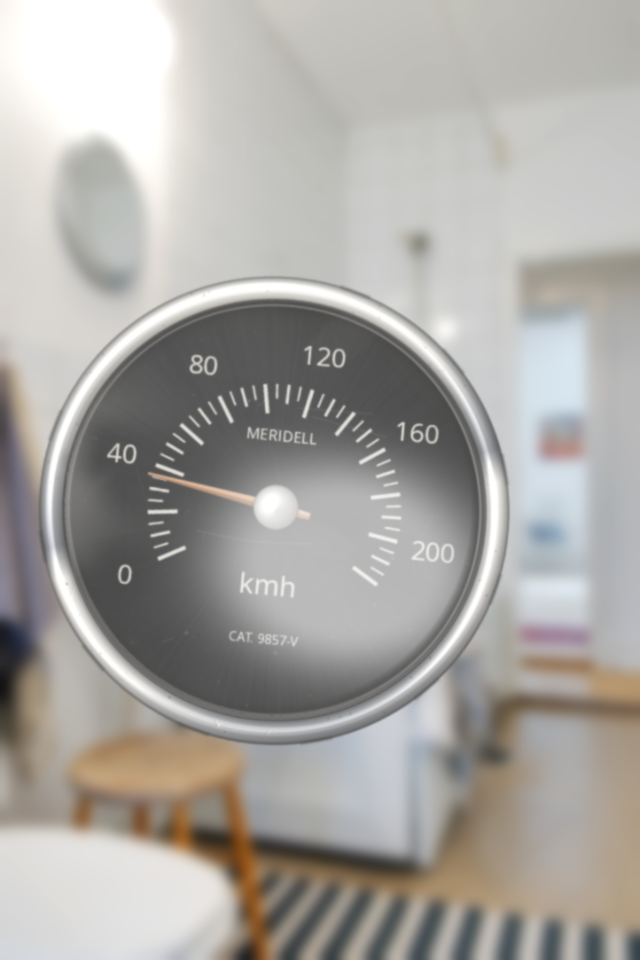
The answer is 35 km/h
